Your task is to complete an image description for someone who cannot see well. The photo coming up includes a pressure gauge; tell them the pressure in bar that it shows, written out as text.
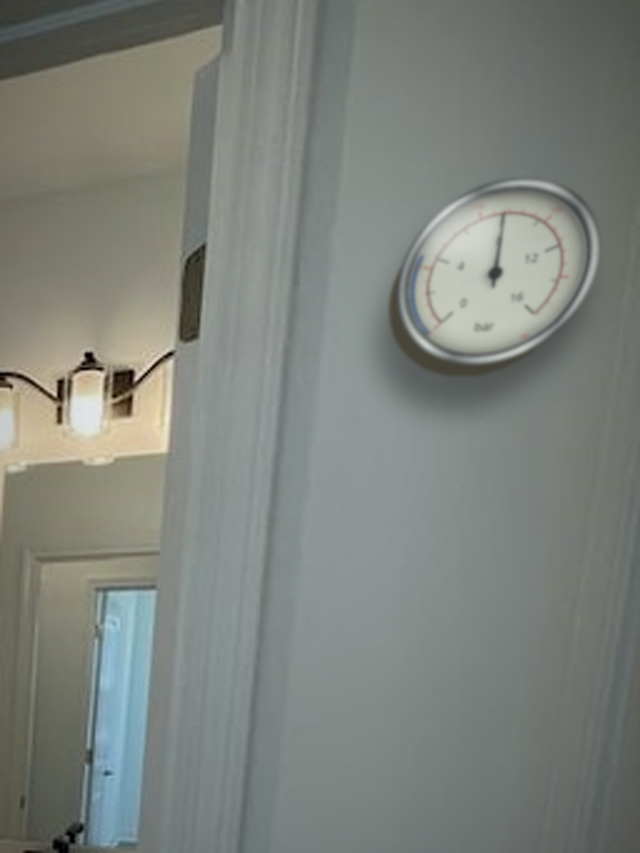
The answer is 8 bar
